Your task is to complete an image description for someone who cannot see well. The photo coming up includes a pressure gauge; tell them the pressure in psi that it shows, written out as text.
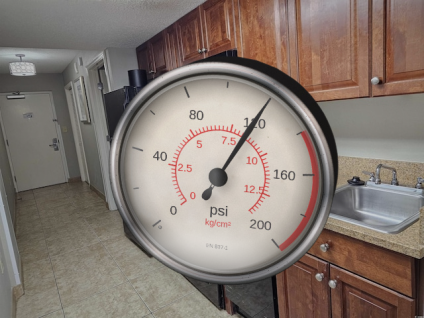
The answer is 120 psi
